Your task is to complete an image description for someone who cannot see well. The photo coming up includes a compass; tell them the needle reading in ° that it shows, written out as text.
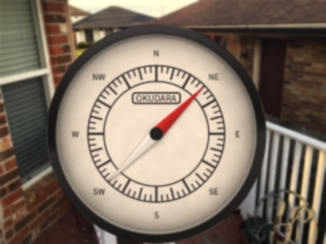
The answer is 45 °
